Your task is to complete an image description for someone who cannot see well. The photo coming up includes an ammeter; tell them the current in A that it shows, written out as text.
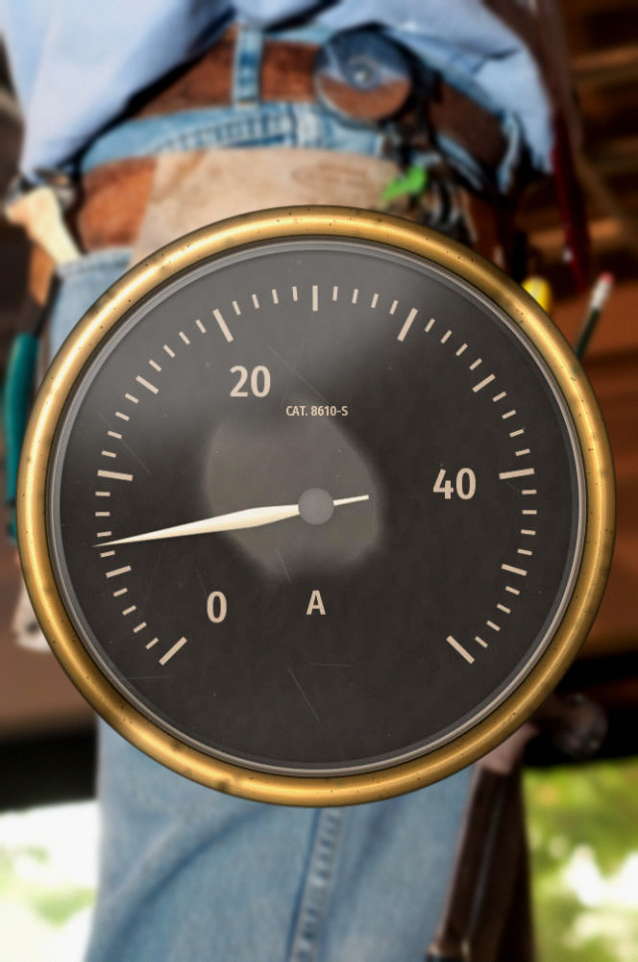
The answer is 6.5 A
